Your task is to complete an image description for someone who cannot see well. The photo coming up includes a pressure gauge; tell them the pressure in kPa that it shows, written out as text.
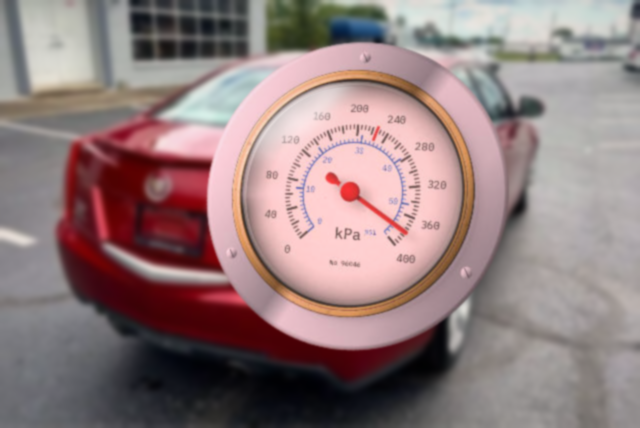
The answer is 380 kPa
